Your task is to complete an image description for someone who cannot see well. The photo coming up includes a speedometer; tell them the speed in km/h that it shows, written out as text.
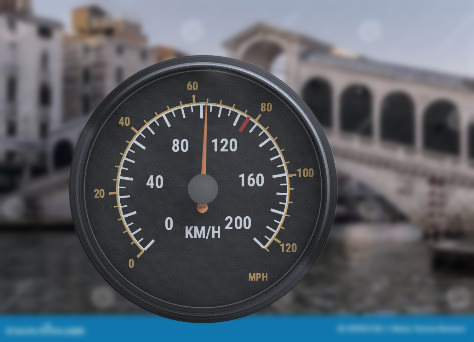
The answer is 102.5 km/h
